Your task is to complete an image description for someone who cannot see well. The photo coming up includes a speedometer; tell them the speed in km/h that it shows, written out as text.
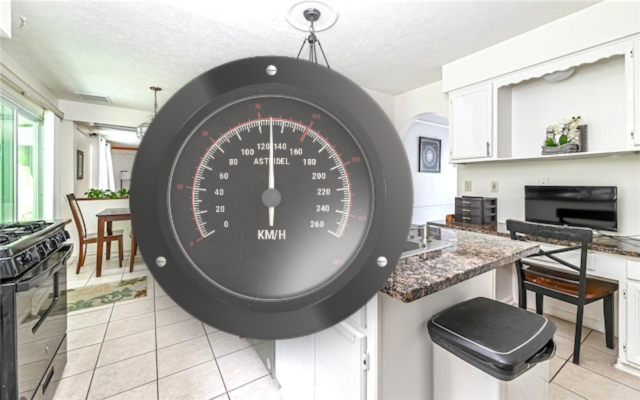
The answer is 130 km/h
